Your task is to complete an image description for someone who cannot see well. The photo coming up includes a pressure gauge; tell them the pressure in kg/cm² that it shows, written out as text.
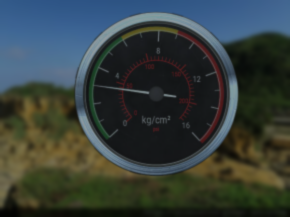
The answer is 3 kg/cm²
